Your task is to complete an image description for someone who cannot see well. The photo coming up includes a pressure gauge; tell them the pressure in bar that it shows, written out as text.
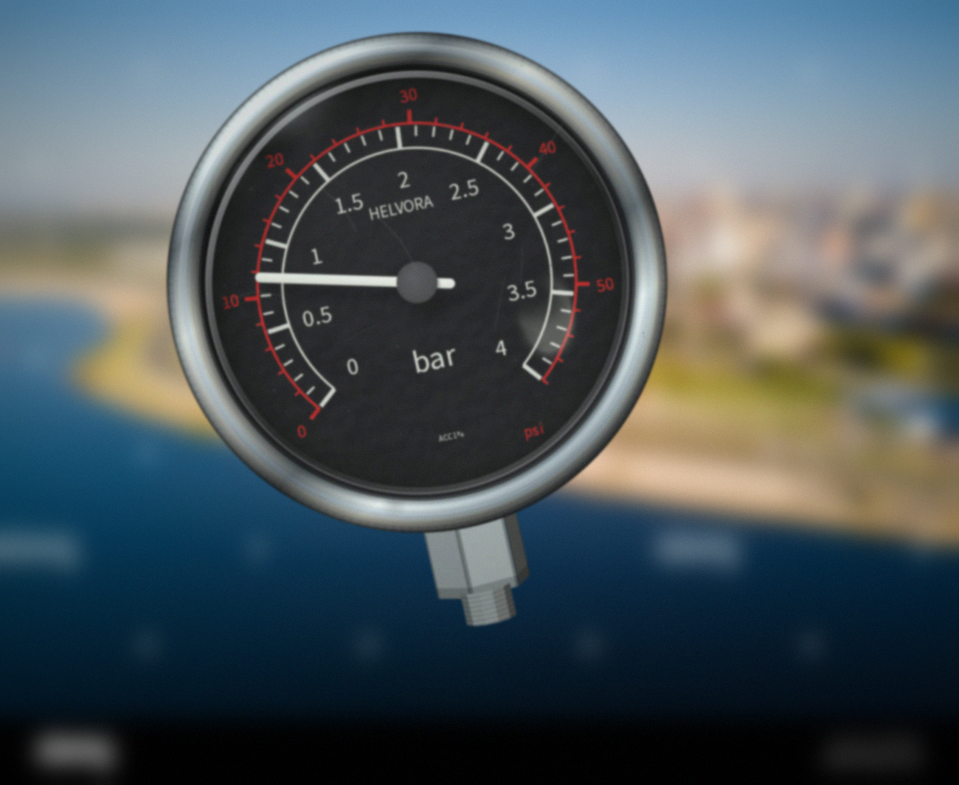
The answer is 0.8 bar
